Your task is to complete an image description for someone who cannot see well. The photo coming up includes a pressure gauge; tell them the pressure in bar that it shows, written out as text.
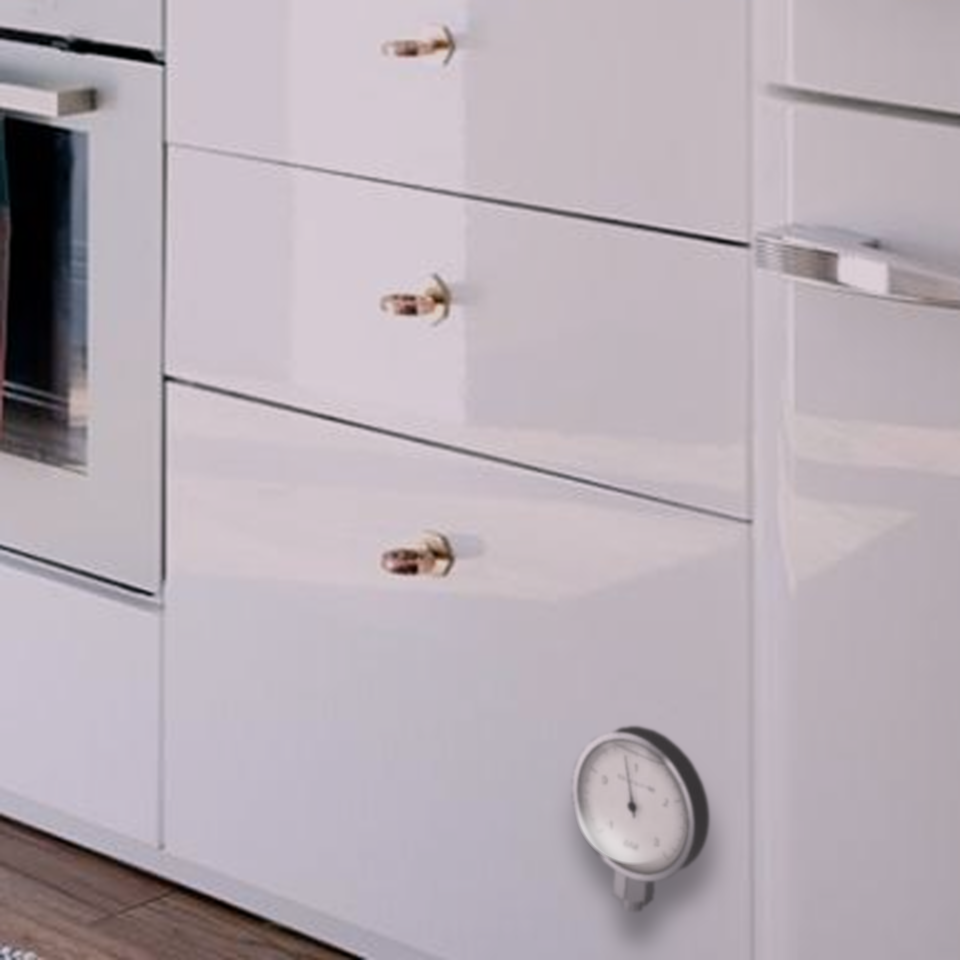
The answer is 0.8 bar
